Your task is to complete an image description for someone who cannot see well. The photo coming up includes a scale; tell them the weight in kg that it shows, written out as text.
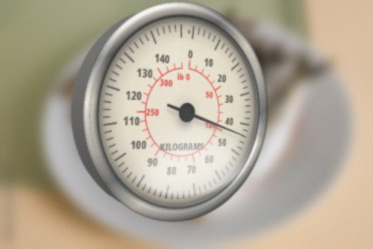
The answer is 44 kg
